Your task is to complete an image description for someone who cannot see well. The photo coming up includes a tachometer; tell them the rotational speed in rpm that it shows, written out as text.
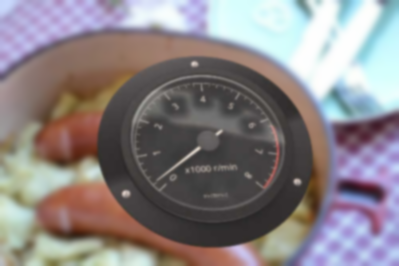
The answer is 200 rpm
